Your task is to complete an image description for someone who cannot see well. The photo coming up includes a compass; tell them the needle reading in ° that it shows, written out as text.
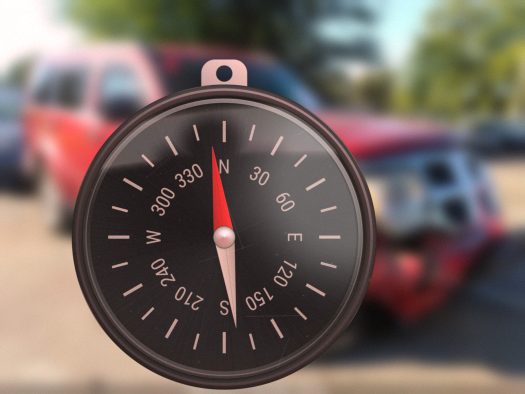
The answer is 352.5 °
